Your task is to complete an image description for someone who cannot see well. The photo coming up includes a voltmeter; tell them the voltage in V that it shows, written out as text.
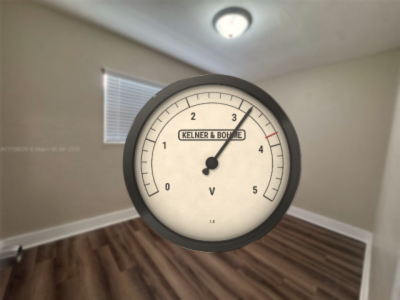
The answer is 3.2 V
